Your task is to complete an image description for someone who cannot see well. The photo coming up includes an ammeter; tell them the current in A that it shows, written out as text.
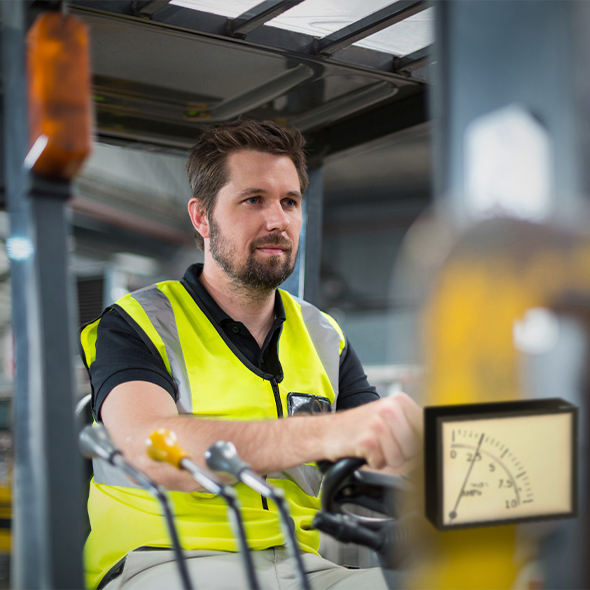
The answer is 2.5 A
